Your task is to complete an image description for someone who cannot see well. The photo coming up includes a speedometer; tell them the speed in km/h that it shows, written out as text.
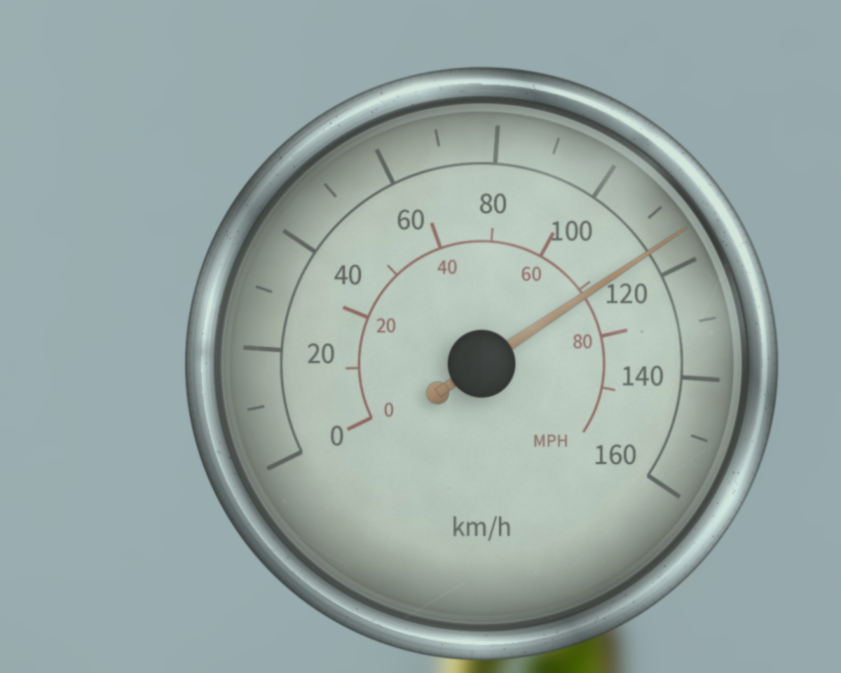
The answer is 115 km/h
